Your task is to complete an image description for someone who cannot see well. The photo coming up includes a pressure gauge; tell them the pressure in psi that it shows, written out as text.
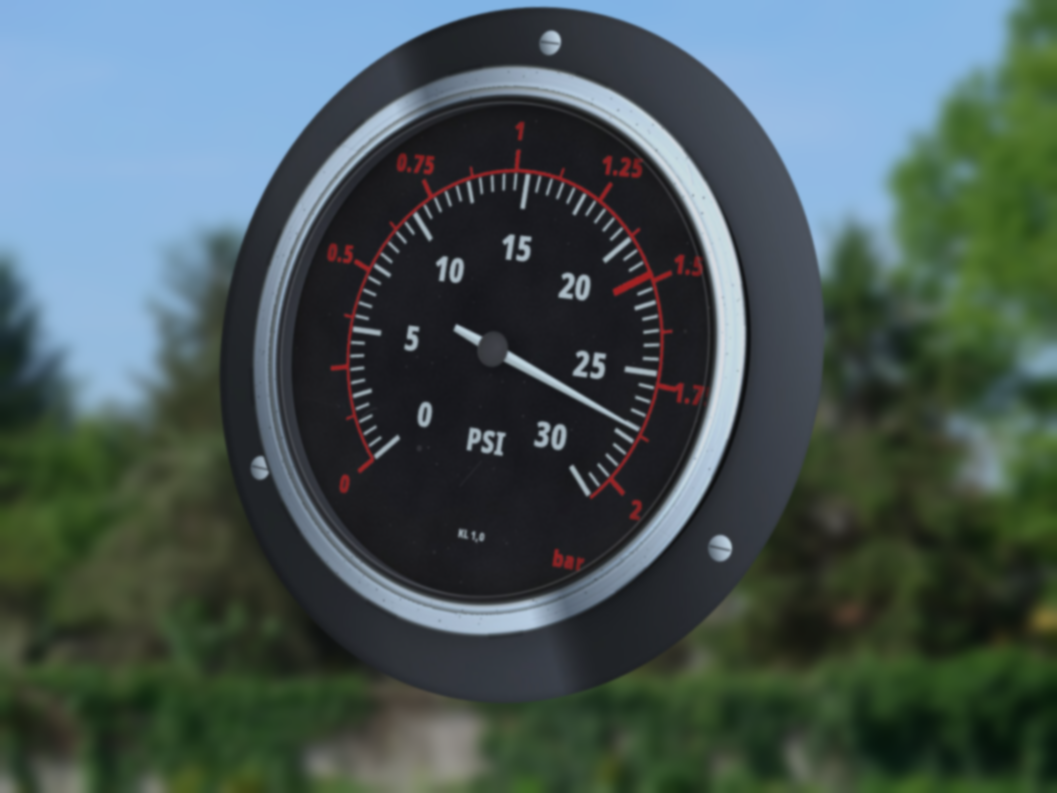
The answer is 27 psi
